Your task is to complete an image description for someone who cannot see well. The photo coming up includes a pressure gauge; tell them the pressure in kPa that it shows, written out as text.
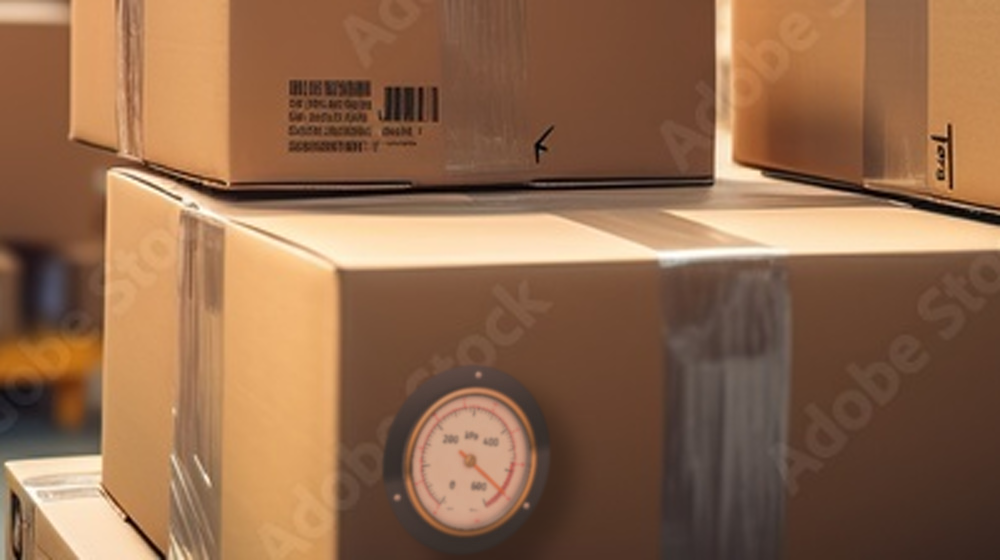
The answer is 550 kPa
